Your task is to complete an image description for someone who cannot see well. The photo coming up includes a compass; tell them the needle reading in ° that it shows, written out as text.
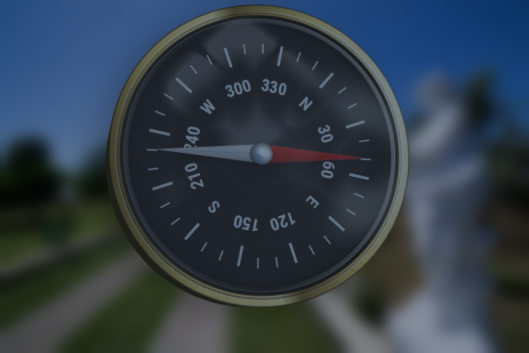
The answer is 50 °
